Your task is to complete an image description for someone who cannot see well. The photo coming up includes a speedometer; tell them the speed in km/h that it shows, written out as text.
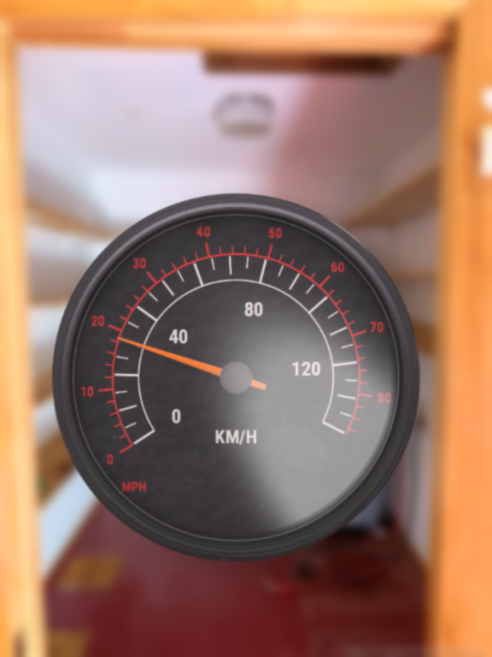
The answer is 30 km/h
